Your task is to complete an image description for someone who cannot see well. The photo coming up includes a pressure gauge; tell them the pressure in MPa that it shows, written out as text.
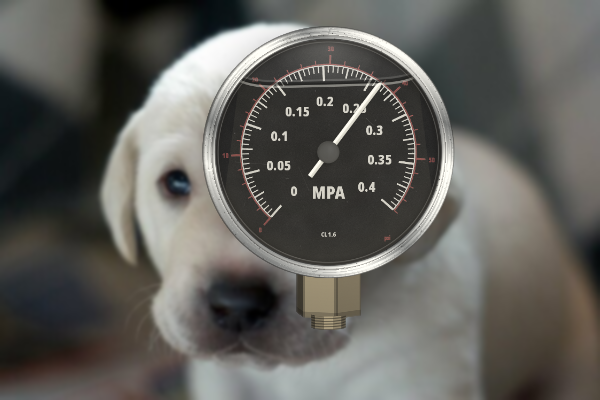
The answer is 0.26 MPa
